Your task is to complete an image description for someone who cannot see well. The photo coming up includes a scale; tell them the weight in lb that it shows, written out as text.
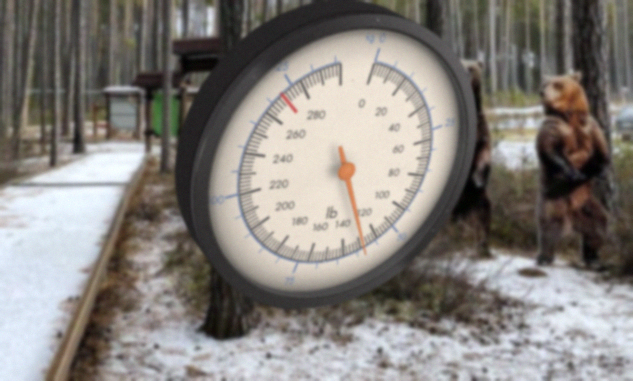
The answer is 130 lb
